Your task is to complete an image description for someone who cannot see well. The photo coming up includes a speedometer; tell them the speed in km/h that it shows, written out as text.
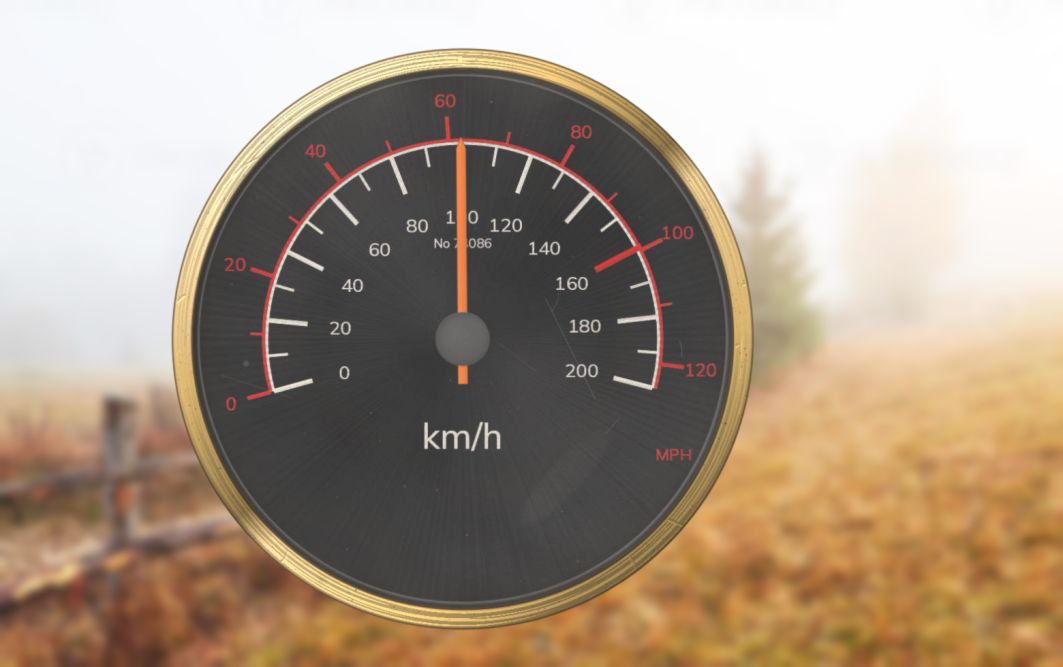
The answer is 100 km/h
